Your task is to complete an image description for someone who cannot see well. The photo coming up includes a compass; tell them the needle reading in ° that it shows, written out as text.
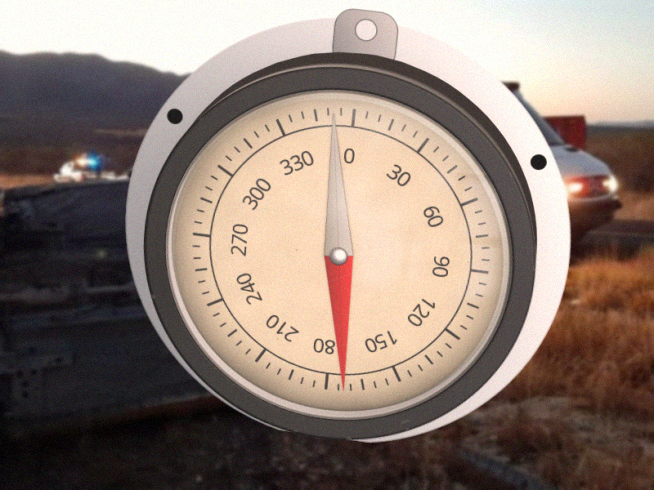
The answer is 172.5 °
